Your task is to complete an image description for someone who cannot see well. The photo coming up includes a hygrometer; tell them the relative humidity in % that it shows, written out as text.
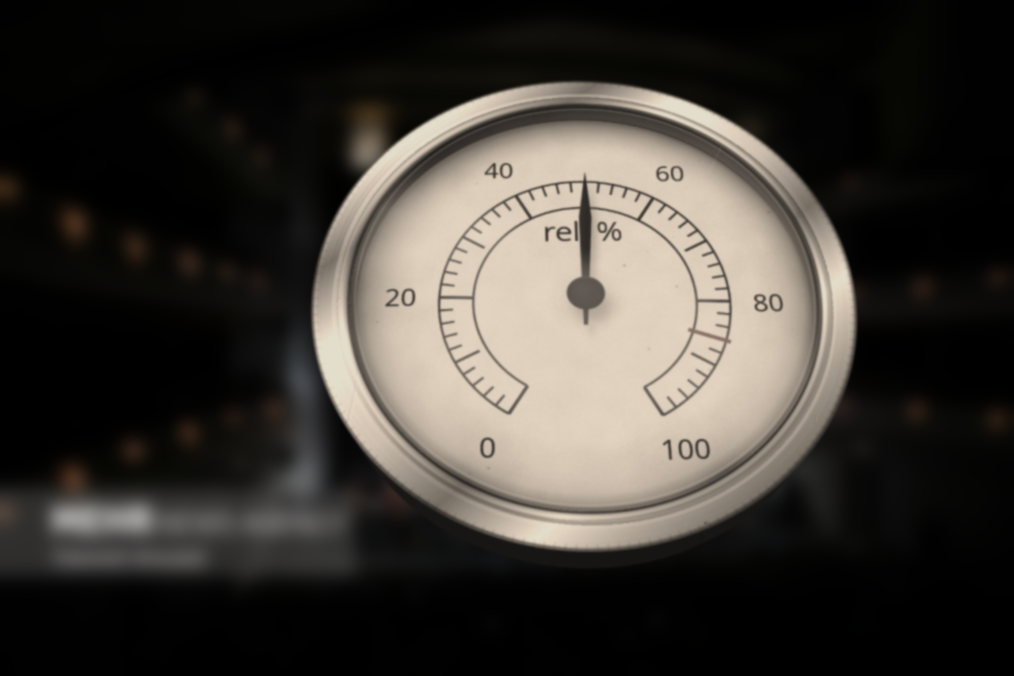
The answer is 50 %
